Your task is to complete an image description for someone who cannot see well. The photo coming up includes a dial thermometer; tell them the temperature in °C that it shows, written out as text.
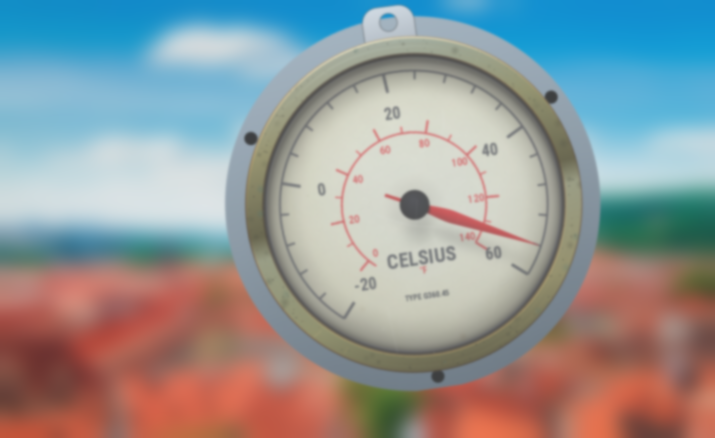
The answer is 56 °C
